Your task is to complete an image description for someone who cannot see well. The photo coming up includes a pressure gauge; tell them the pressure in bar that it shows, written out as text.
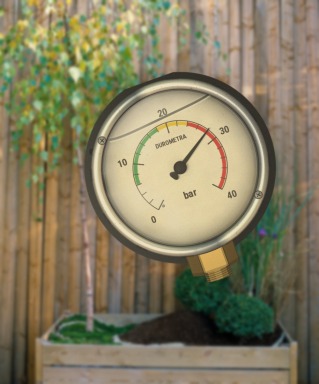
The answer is 28 bar
